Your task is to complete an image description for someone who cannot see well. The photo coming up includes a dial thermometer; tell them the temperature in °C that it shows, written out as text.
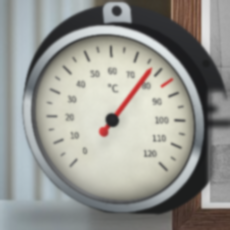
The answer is 77.5 °C
